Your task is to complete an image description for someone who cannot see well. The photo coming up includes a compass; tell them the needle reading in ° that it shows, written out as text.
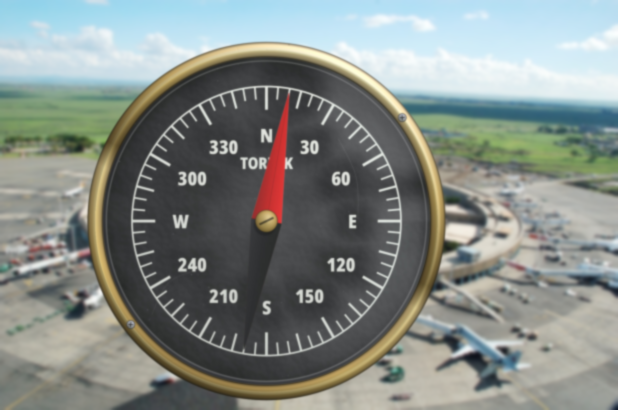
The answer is 10 °
